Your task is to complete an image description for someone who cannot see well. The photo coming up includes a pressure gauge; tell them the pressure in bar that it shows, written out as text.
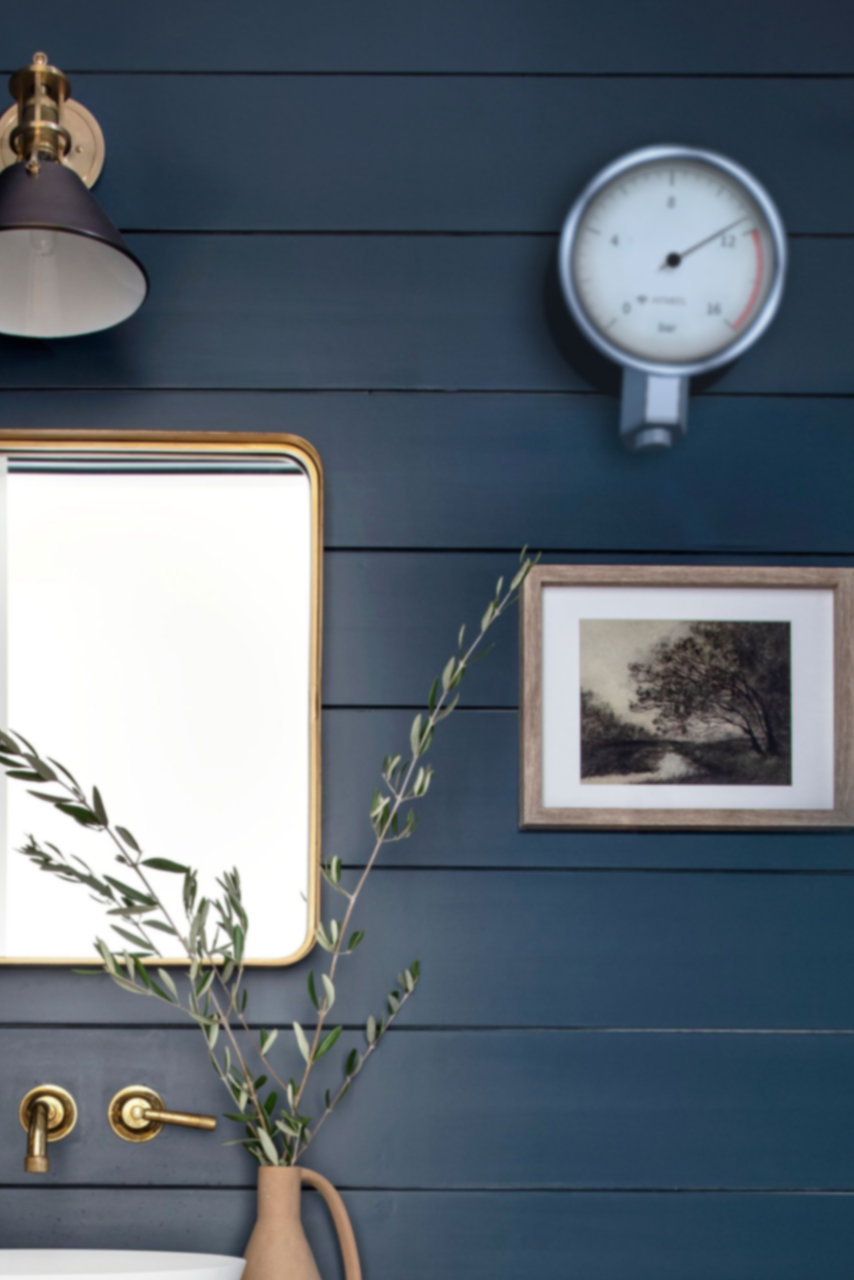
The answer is 11.5 bar
